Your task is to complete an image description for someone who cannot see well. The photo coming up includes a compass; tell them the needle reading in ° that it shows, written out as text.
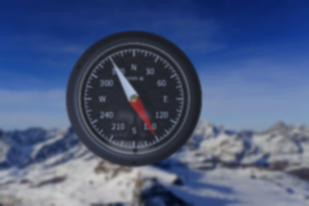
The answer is 150 °
